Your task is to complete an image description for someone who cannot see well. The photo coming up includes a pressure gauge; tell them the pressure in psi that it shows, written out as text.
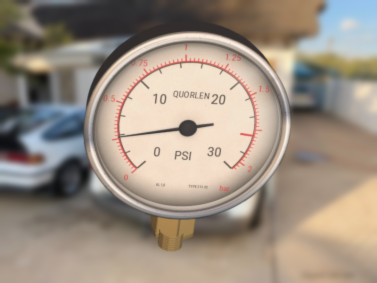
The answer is 4 psi
